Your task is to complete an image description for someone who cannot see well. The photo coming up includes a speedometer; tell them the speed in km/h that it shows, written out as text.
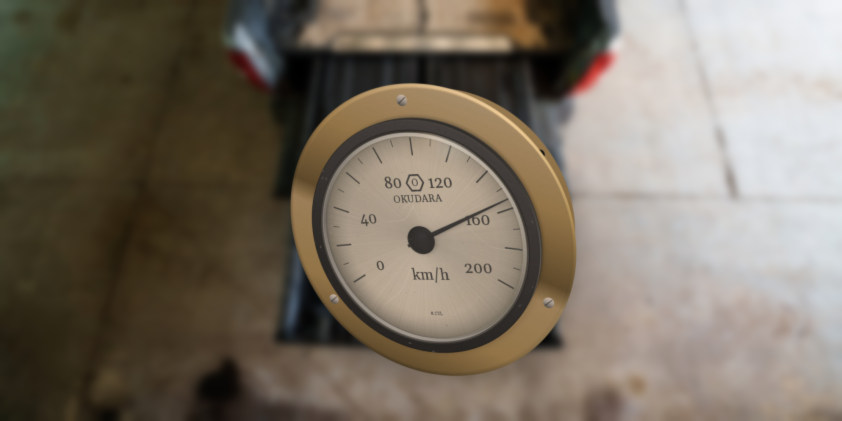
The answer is 155 km/h
